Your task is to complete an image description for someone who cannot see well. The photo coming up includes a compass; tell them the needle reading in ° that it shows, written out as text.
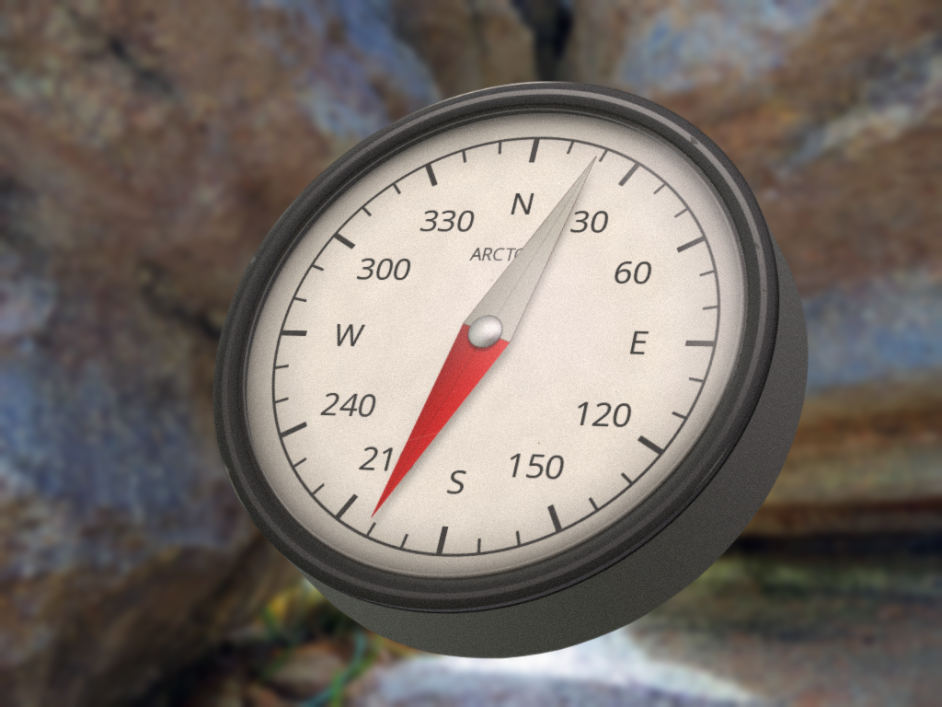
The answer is 200 °
